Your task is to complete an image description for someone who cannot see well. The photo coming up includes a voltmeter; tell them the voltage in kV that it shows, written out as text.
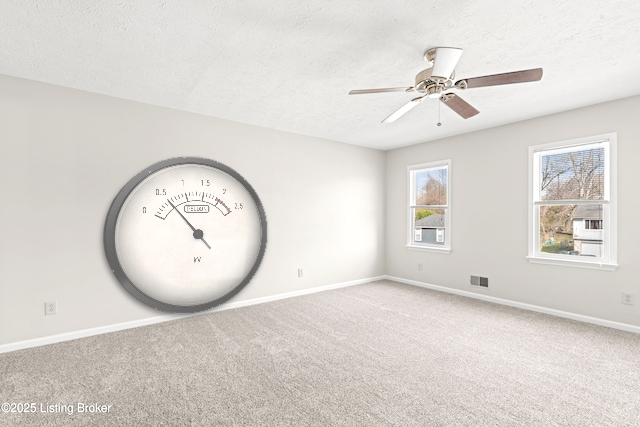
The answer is 0.5 kV
